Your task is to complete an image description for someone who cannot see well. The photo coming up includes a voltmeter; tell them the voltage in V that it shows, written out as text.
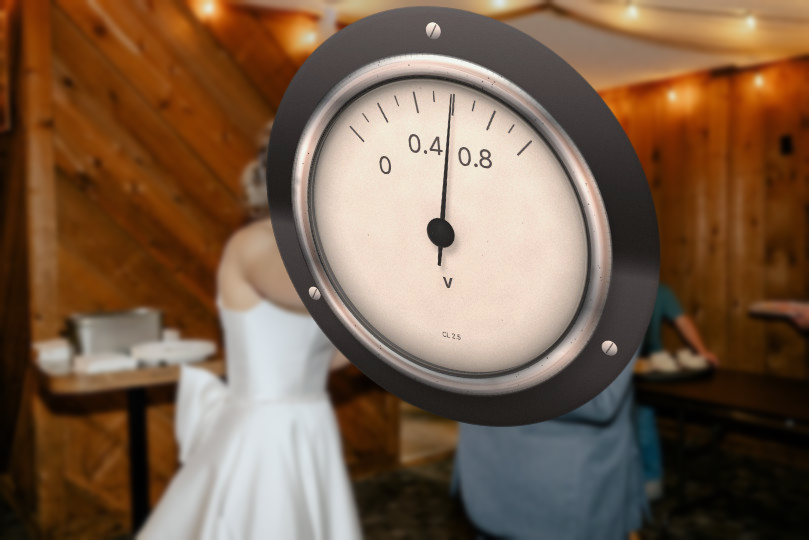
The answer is 0.6 V
